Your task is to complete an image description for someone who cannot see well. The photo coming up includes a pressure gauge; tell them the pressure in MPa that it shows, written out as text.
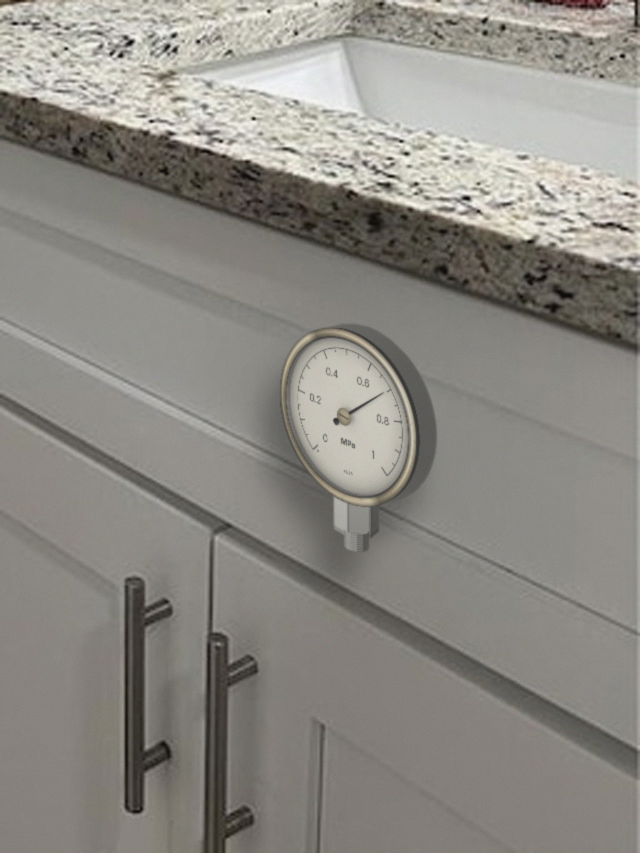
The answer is 0.7 MPa
